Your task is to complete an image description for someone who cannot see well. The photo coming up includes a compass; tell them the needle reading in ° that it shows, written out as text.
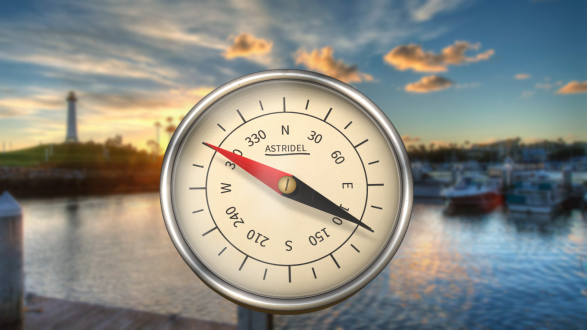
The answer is 300 °
